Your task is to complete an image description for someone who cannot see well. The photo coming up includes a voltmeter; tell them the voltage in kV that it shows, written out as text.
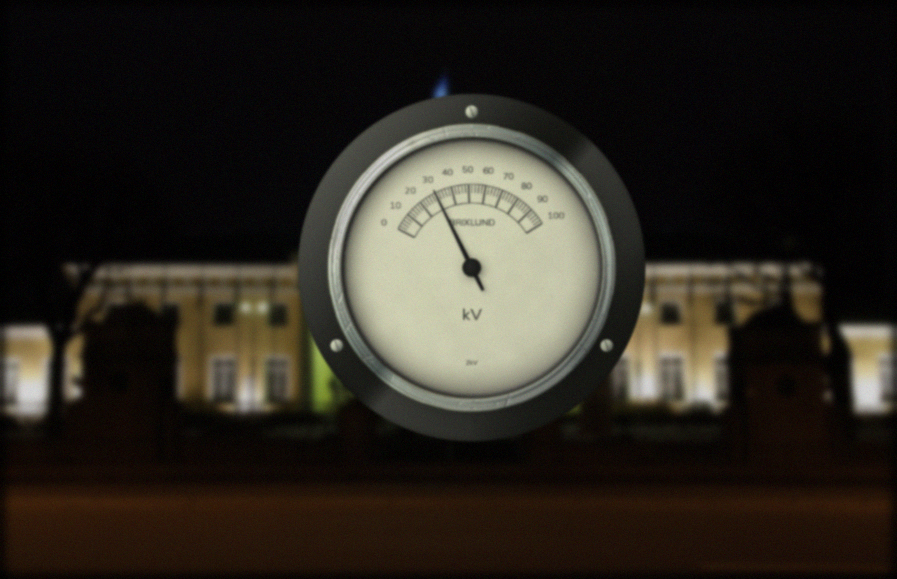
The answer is 30 kV
